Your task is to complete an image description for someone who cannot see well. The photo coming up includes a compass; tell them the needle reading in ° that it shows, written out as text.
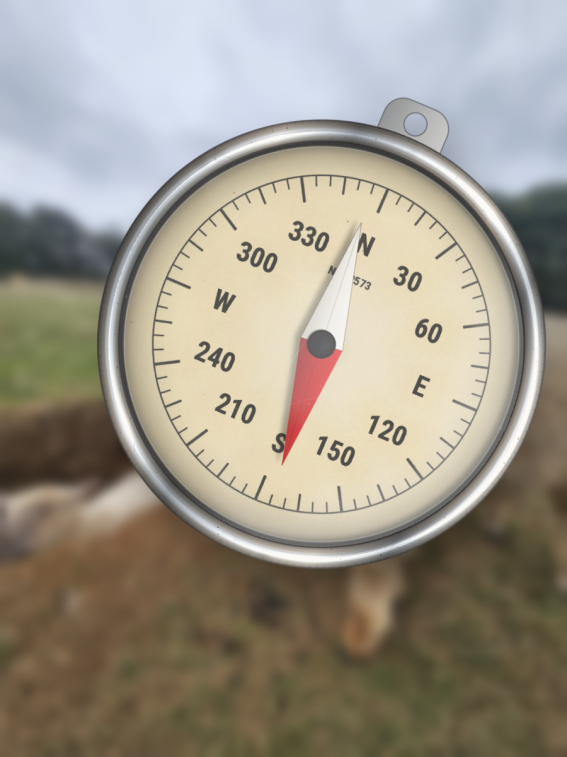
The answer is 175 °
